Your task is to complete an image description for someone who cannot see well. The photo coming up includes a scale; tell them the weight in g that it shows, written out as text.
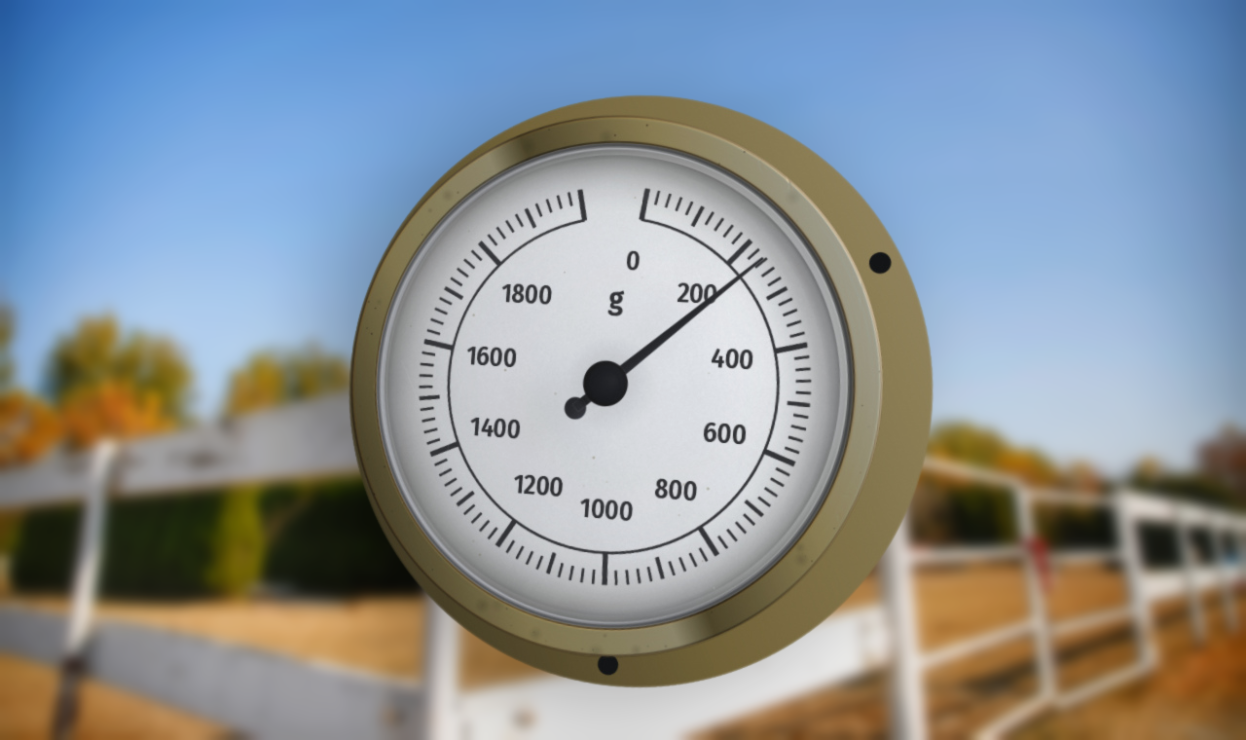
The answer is 240 g
